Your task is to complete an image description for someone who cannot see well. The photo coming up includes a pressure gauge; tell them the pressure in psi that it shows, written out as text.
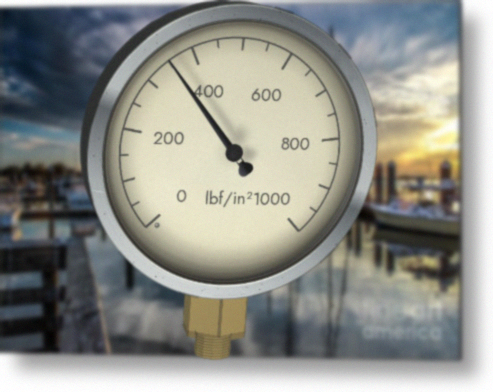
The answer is 350 psi
